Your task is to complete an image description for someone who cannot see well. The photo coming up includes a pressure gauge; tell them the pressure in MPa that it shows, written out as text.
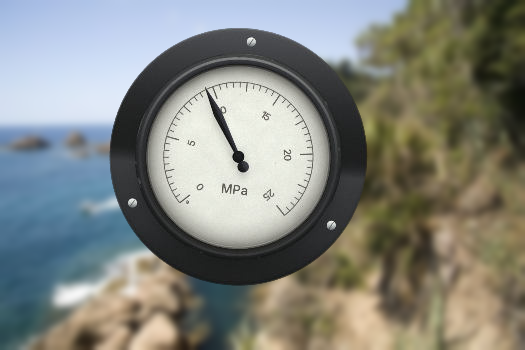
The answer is 9.5 MPa
